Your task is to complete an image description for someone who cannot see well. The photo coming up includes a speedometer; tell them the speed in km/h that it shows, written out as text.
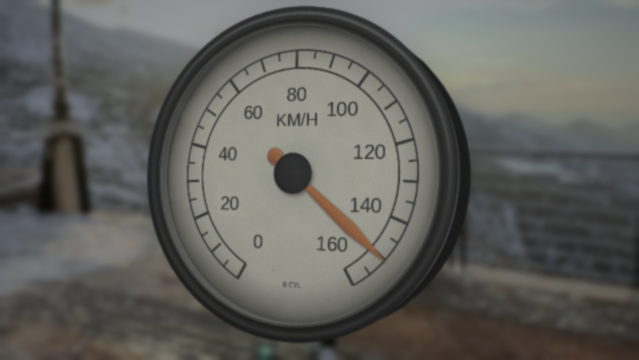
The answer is 150 km/h
